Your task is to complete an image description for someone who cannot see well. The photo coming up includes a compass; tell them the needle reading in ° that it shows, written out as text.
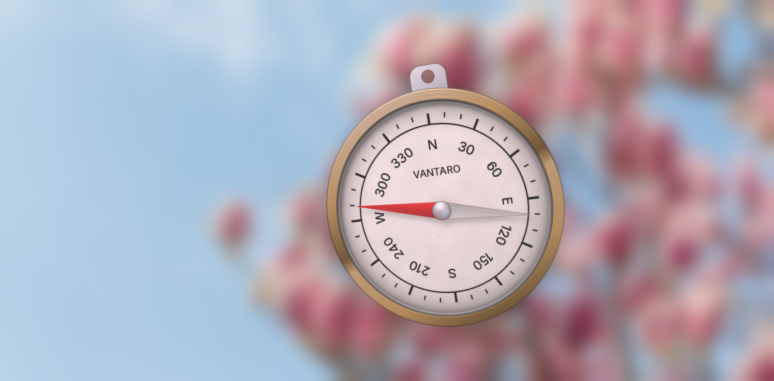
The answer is 280 °
